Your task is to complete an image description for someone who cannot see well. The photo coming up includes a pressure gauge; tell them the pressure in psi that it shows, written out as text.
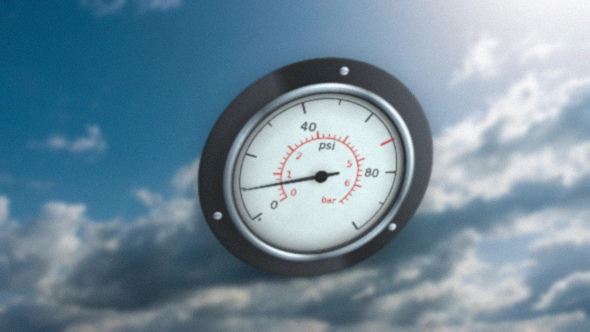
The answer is 10 psi
